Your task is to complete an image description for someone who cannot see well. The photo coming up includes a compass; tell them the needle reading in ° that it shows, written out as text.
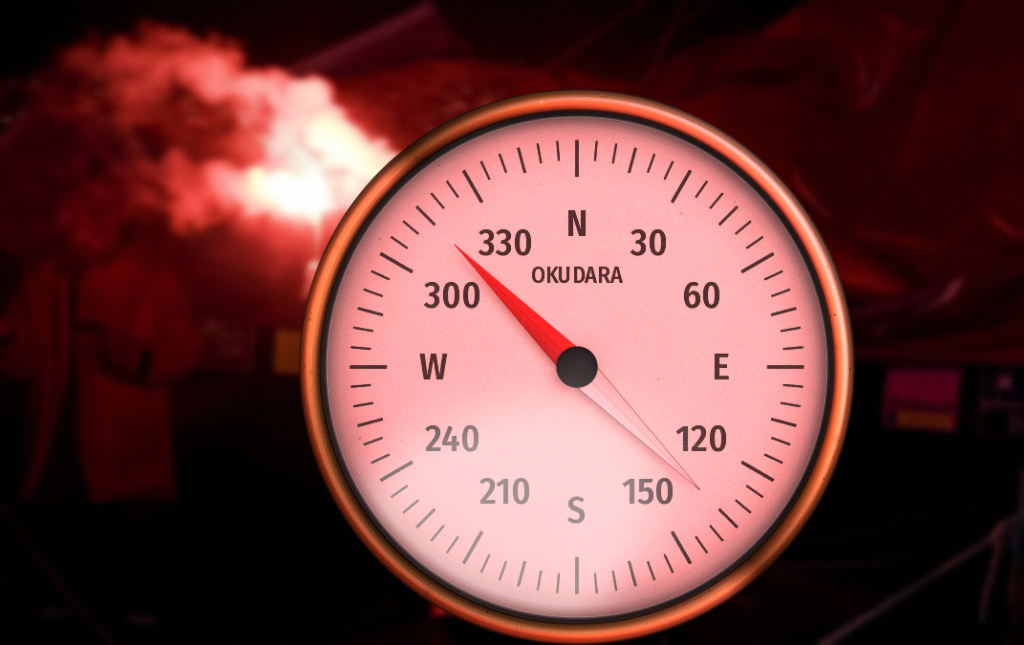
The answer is 315 °
